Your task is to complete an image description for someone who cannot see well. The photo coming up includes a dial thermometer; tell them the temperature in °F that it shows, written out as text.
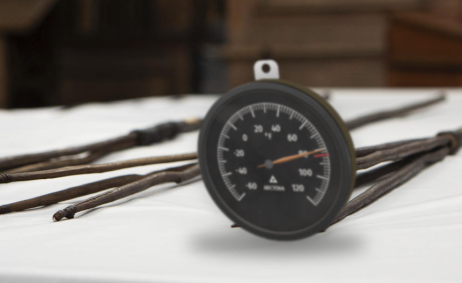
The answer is 80 °F
